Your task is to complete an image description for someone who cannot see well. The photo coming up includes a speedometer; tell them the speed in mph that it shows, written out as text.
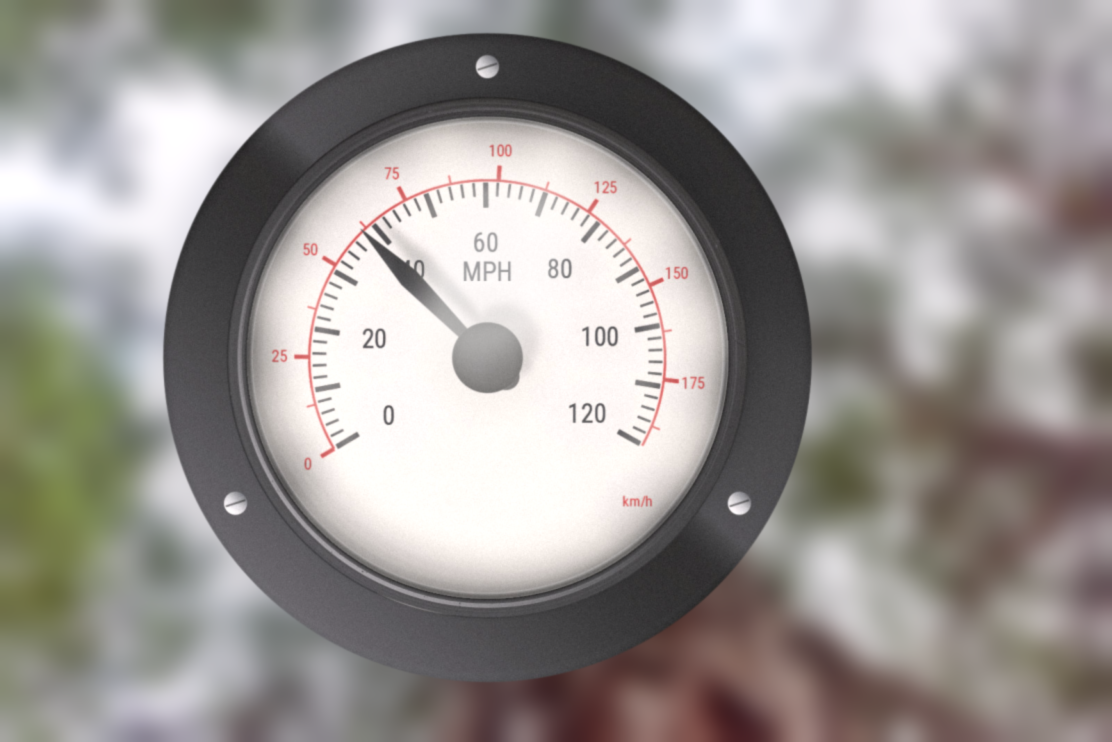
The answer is 38 mph
